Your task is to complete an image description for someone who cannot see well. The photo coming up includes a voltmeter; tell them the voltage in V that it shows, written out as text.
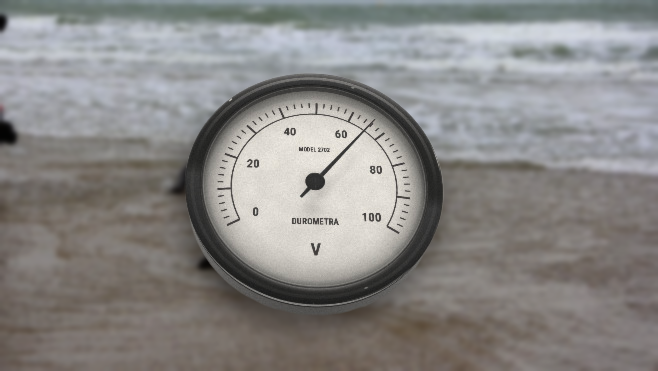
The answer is 66 V
